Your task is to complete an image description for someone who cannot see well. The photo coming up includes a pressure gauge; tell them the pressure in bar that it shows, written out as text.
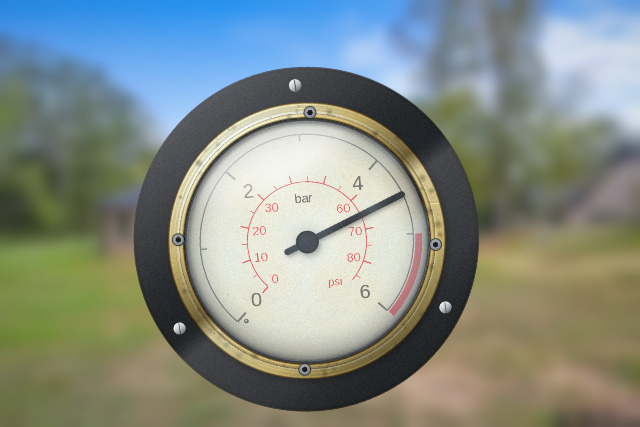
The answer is 4.5 bar
